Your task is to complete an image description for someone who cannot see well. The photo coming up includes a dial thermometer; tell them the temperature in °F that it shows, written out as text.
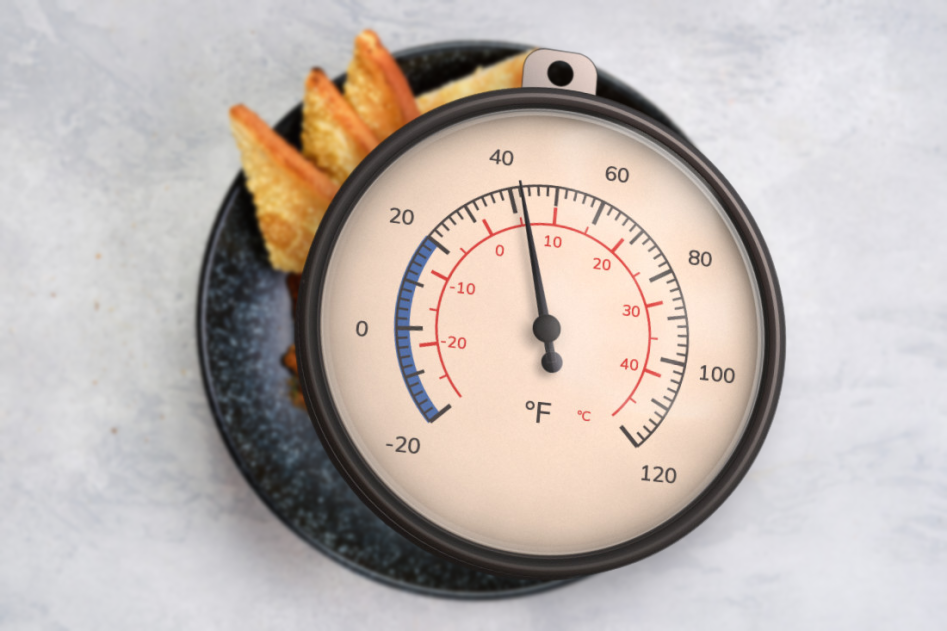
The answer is 42 °F
